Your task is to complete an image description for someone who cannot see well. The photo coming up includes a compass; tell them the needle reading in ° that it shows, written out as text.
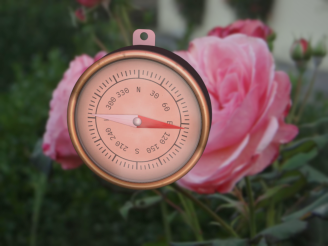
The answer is 95 °
